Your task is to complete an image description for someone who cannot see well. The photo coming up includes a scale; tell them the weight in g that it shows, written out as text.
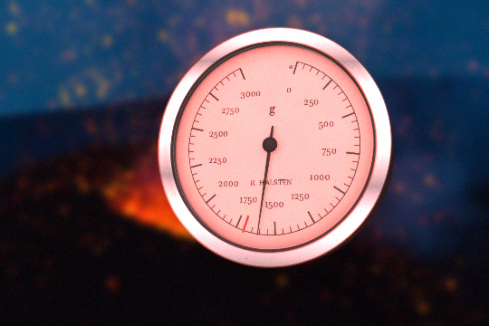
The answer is 1600 g
